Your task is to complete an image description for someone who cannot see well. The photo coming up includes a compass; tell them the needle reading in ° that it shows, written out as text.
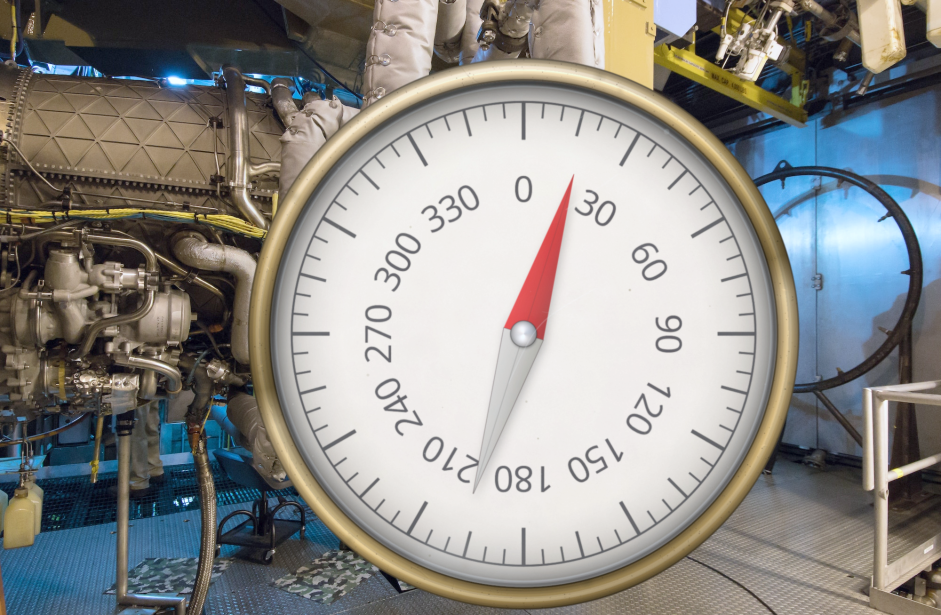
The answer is 17.5 °
